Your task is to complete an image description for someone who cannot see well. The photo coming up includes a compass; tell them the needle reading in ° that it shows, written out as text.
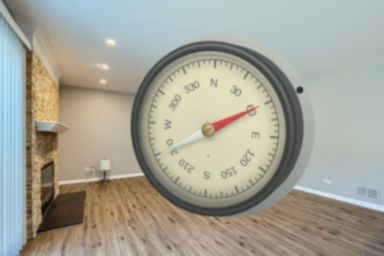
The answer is 60 °
